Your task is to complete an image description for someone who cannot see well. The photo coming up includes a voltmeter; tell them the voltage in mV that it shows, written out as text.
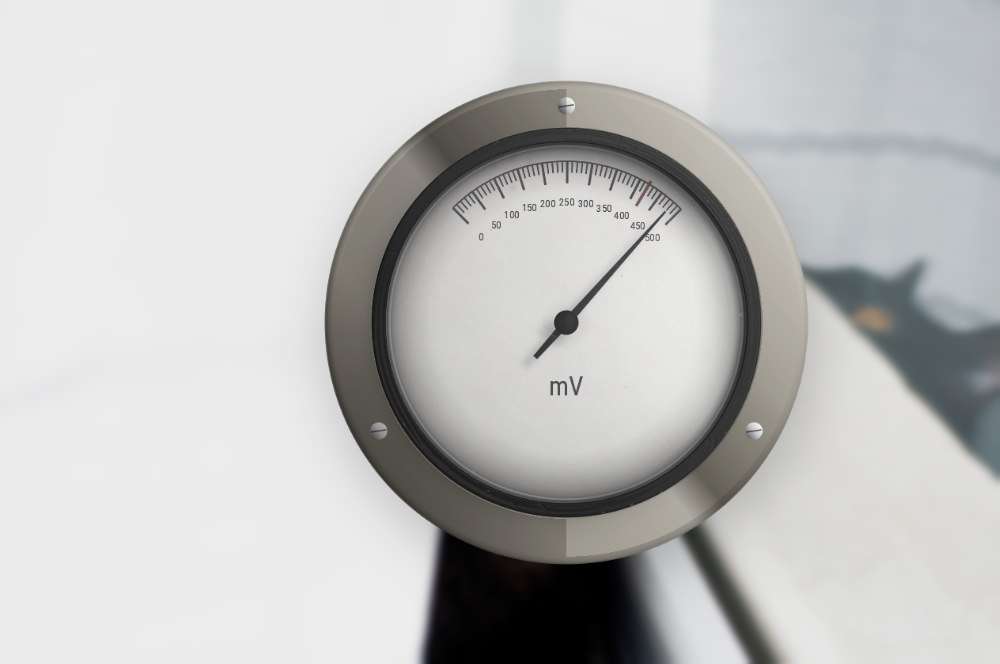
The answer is 480 mV
